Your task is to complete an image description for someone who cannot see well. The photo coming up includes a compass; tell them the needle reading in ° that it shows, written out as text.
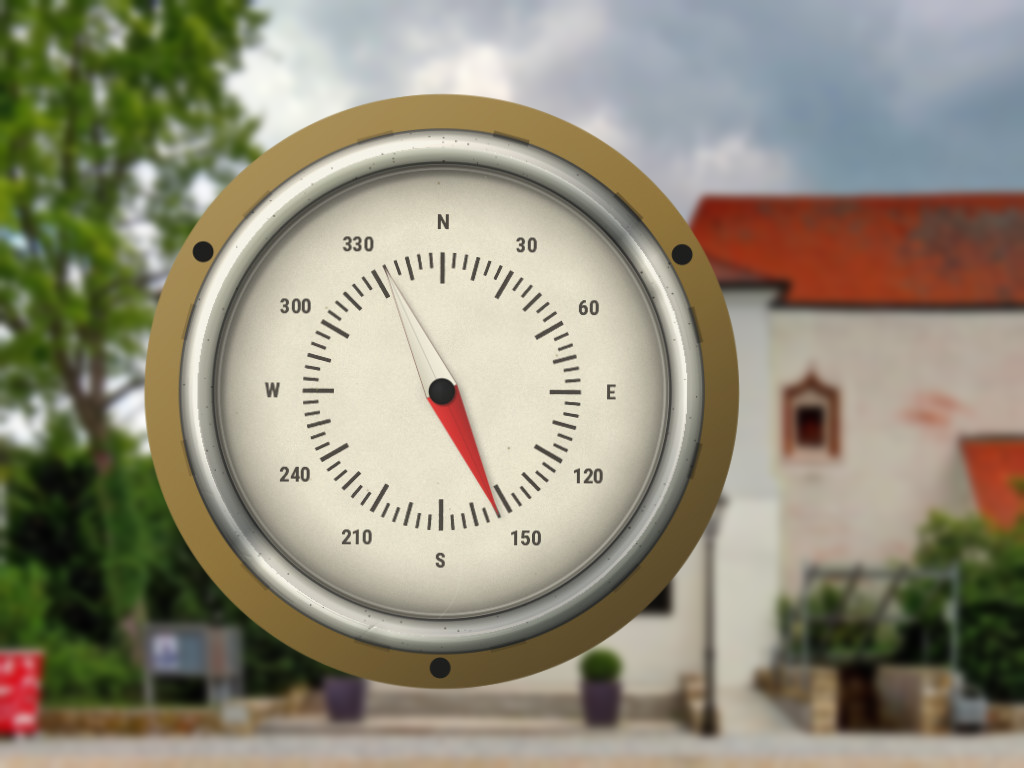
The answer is 155 °
